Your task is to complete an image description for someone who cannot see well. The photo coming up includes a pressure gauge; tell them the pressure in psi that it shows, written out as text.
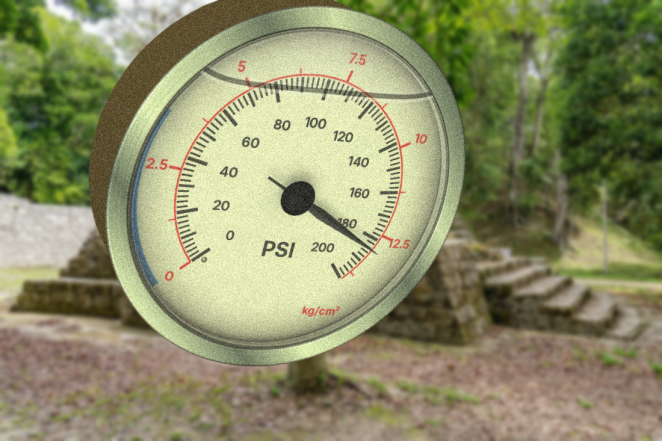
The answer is 184 psi
